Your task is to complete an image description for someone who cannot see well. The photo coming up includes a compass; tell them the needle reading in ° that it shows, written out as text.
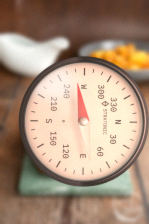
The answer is 260 °
